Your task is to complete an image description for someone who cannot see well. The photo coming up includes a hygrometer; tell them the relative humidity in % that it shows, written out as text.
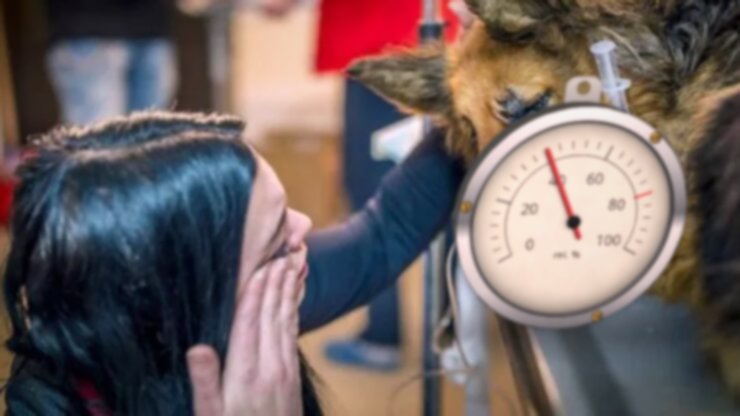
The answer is 40 %
